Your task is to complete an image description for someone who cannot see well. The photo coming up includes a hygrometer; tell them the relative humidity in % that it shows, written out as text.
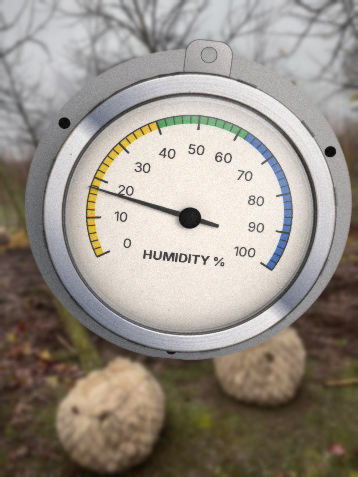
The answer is 18 %
